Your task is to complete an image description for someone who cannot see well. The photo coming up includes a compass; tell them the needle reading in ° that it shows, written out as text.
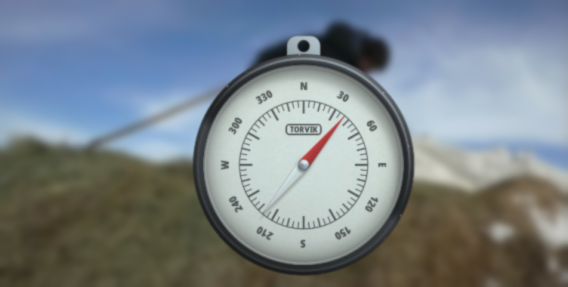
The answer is 40 °
